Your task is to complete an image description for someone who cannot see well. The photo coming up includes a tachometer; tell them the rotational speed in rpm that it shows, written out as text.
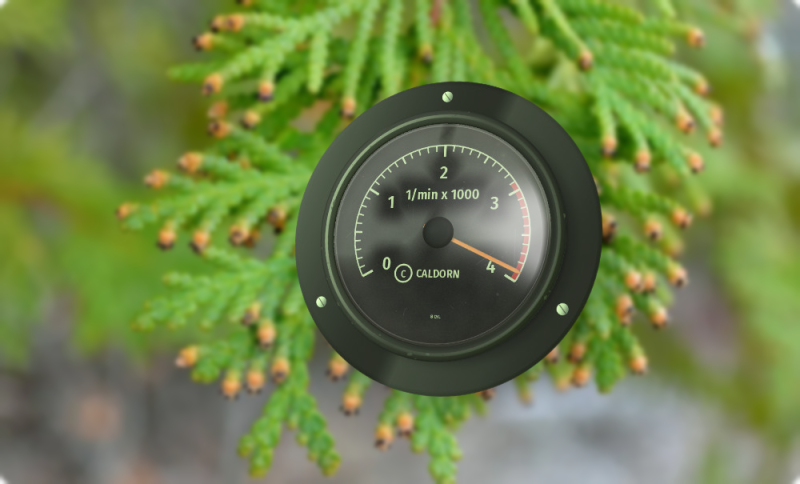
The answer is 3900 rpm
